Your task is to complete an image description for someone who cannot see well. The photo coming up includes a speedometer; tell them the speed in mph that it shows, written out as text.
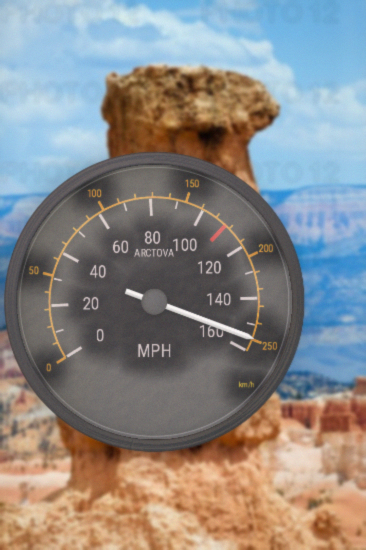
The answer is 155 mph
